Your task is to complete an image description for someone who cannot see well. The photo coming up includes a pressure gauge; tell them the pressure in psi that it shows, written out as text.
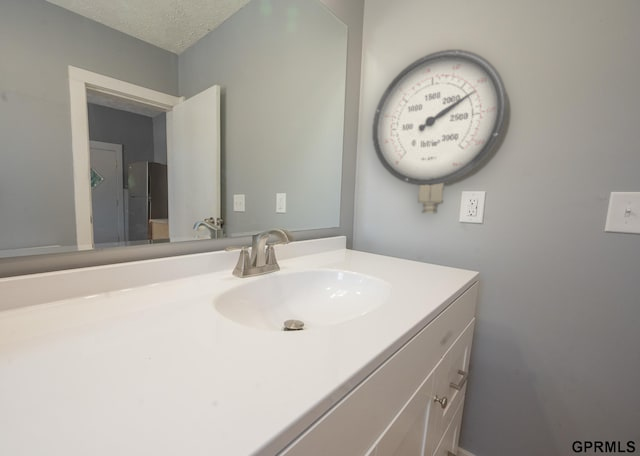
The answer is 2200 psi
